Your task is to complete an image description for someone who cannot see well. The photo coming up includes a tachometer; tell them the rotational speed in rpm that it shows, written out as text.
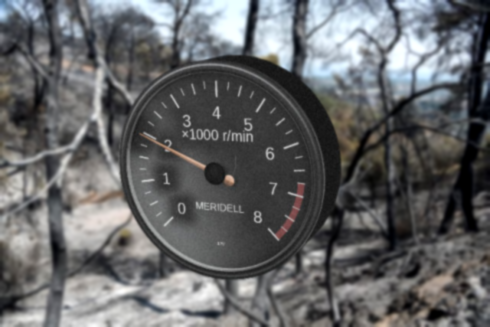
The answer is 2000 rpm
